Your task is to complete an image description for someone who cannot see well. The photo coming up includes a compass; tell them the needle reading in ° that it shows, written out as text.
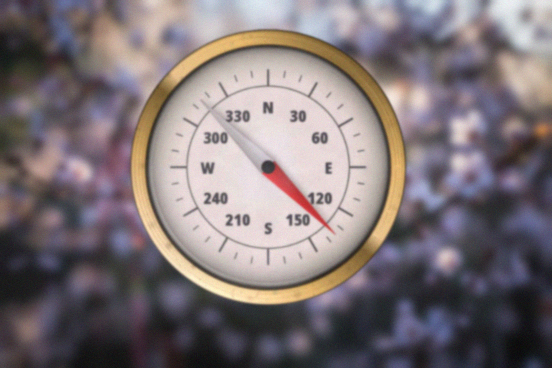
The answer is 135 °
